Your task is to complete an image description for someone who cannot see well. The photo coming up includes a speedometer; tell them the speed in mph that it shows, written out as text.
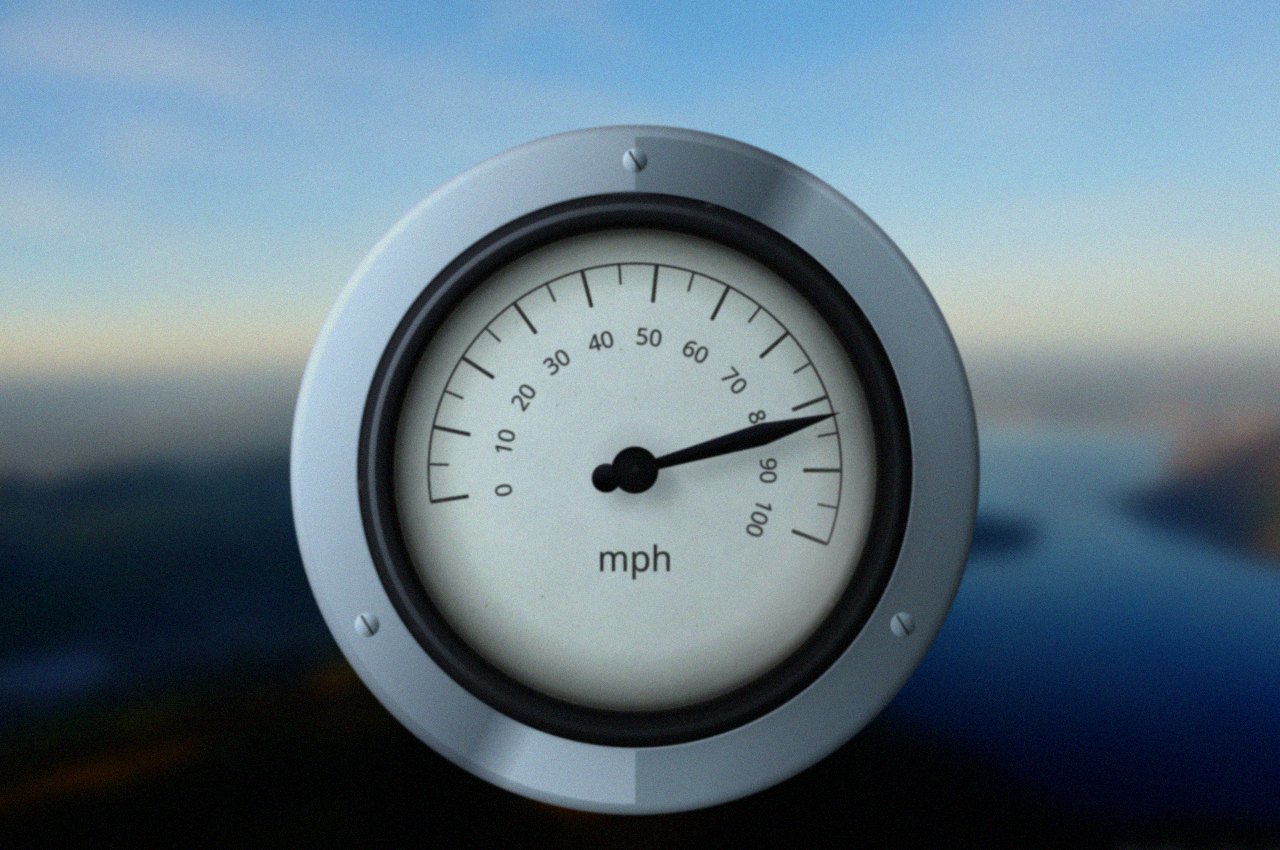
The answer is 82.5 mph
